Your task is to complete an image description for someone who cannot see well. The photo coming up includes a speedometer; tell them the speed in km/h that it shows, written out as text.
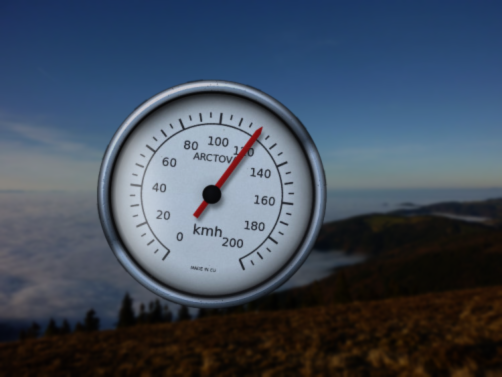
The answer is 120 km/h
